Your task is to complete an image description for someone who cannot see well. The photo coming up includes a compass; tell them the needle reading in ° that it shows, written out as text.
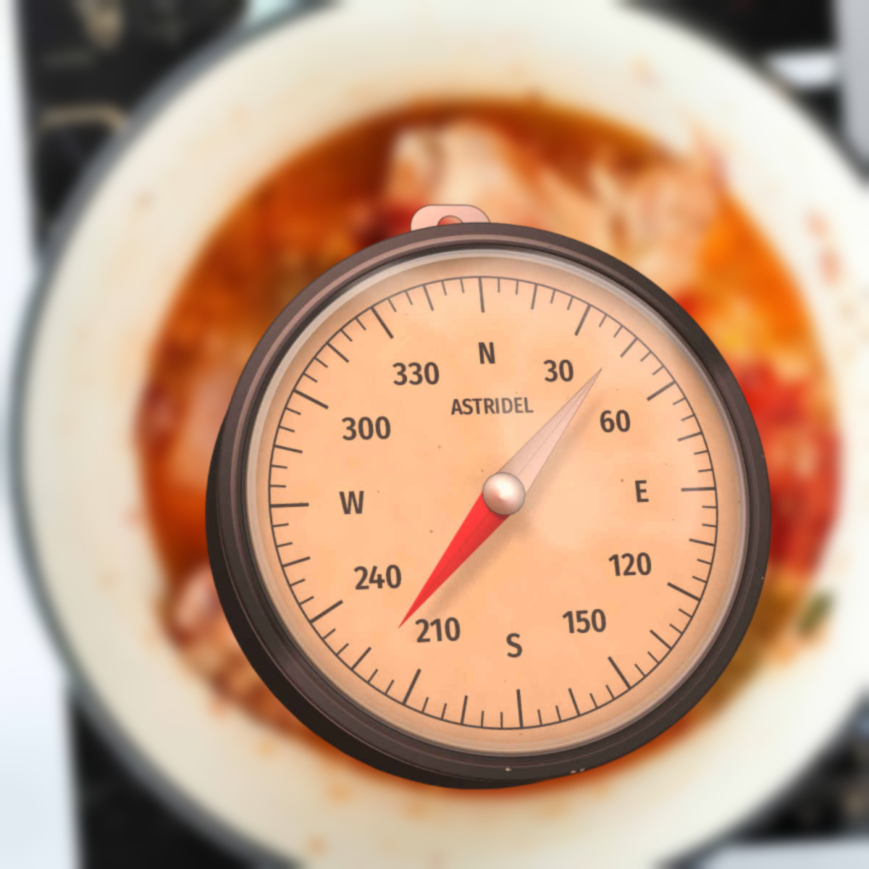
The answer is 222.5 °
